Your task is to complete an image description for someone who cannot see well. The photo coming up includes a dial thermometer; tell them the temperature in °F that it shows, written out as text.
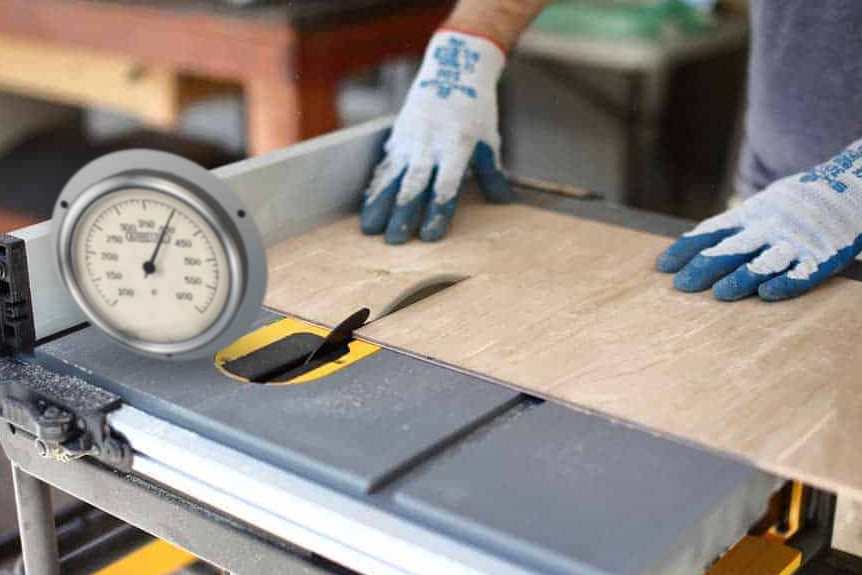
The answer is 400 °F
